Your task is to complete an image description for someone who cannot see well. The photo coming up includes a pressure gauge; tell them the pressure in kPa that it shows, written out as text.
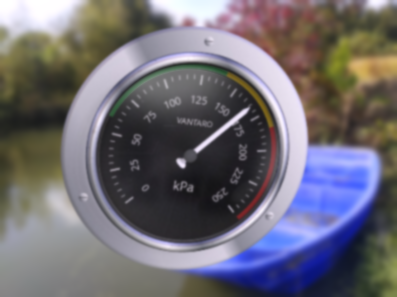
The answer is 165 kPa
